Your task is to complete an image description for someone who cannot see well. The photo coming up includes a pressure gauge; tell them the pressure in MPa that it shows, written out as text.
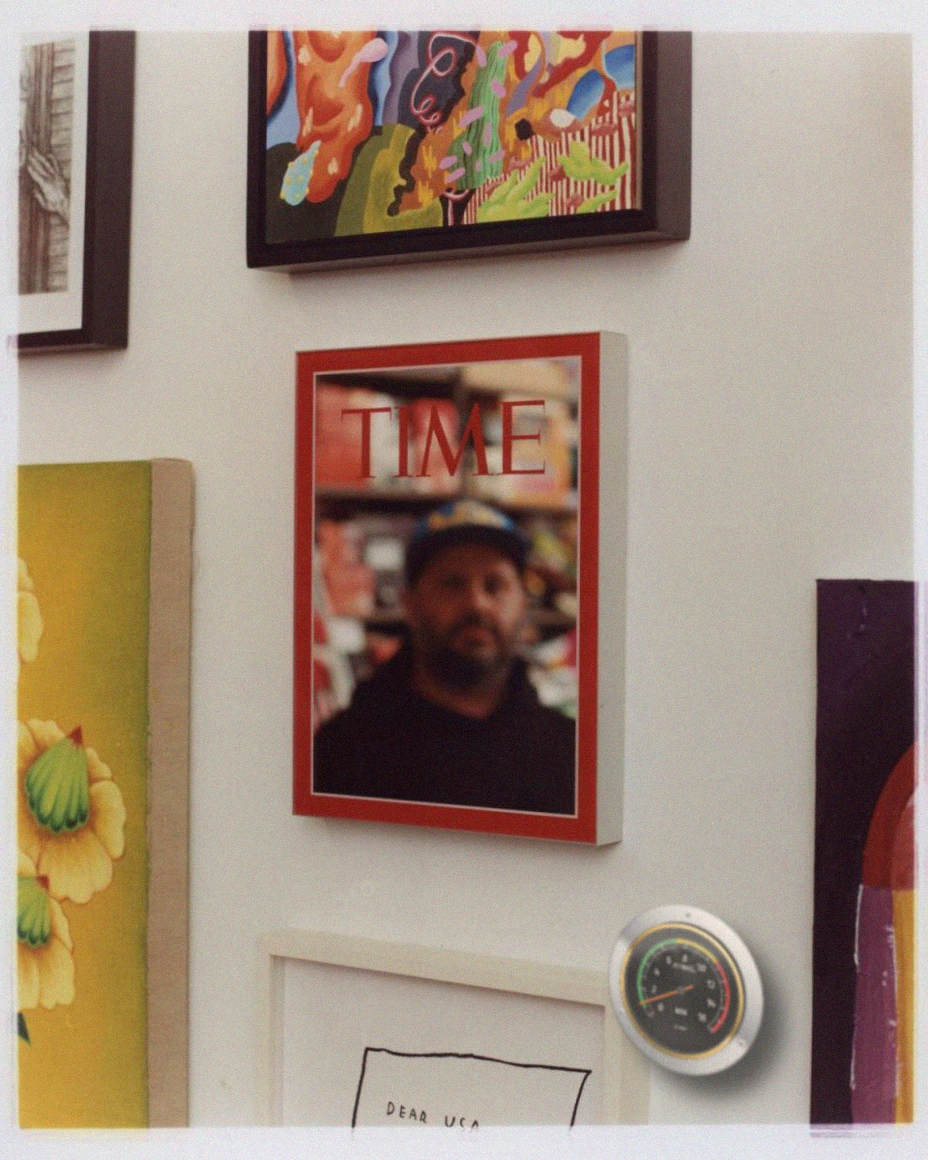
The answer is 1 MPa
